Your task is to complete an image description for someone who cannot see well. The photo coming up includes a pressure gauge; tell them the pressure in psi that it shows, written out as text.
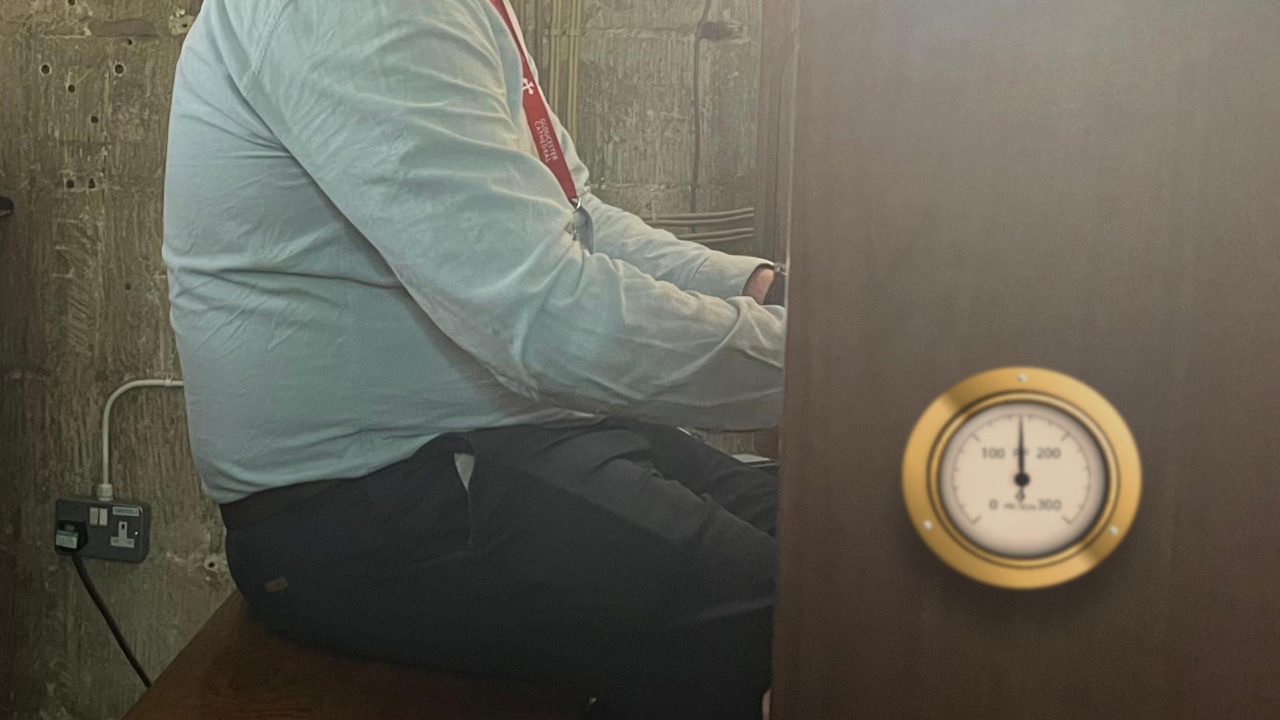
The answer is 150 psi
